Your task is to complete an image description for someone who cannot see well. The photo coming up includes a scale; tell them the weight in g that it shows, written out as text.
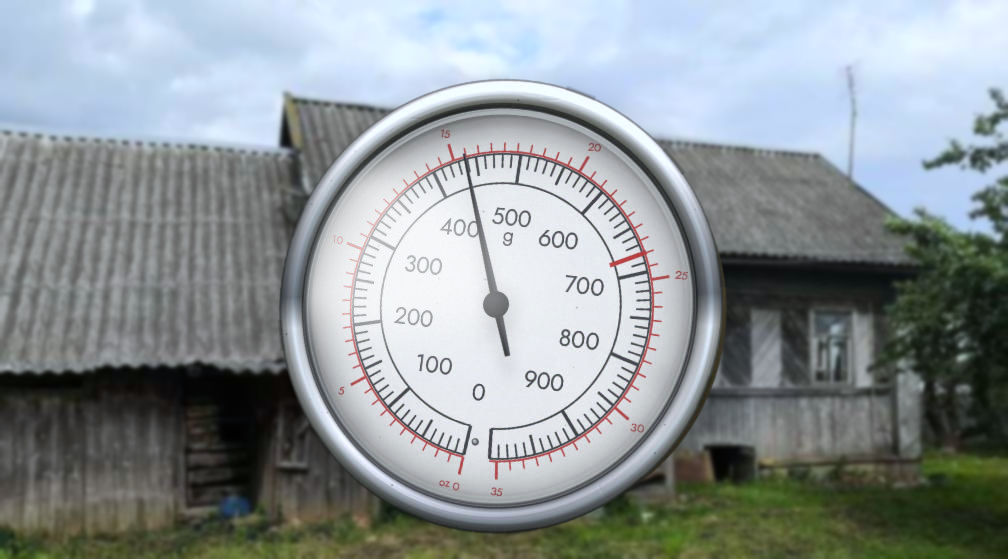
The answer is 440 g
